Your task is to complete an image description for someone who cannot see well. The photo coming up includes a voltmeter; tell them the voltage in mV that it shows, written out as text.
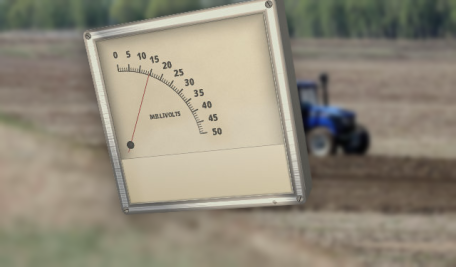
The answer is 15 mV
